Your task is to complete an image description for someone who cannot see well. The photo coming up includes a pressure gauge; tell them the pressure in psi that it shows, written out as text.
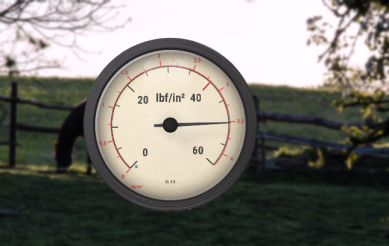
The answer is 50 psi
